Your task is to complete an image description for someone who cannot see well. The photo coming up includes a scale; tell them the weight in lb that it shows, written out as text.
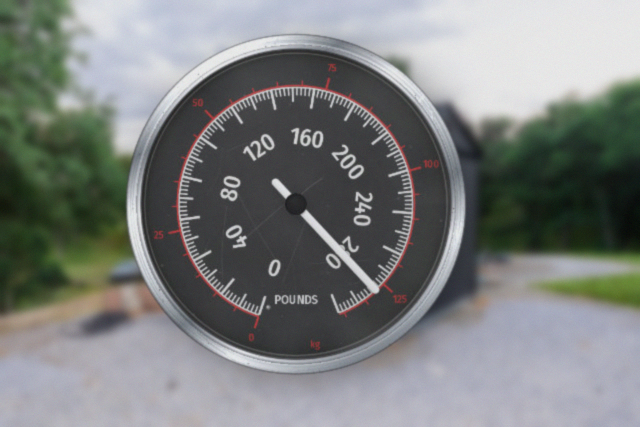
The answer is 280 lb
